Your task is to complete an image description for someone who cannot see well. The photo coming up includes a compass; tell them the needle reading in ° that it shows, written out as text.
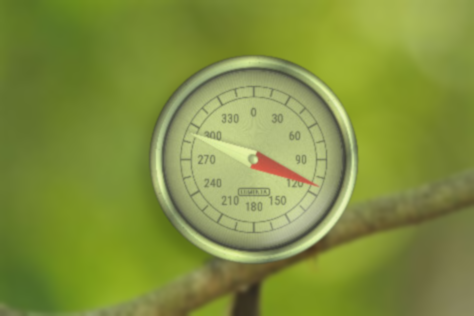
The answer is 112.5 °
